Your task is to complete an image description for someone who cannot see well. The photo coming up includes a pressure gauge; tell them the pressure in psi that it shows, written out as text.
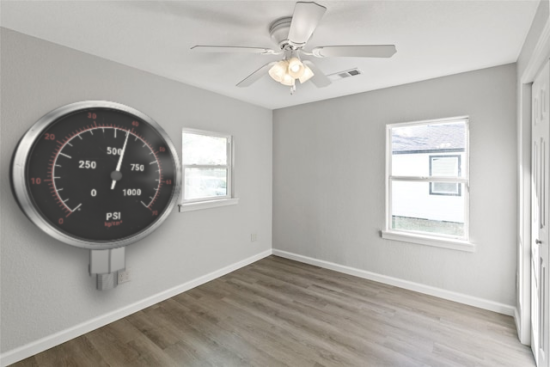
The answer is 550 psi
